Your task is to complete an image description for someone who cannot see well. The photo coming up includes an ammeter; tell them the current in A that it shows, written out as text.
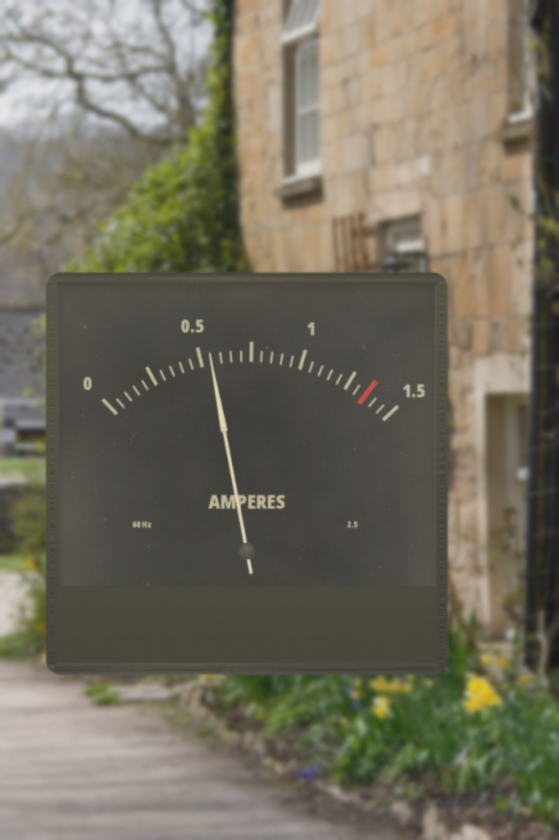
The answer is 0.55 A
